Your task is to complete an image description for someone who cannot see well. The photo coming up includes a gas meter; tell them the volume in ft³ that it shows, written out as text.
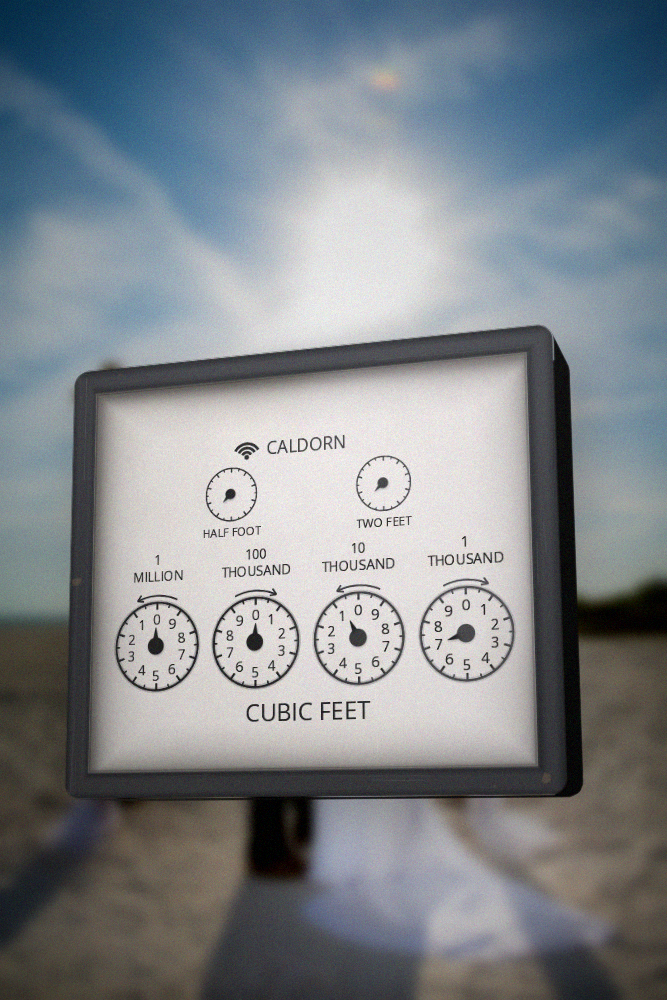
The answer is 700 ft³
